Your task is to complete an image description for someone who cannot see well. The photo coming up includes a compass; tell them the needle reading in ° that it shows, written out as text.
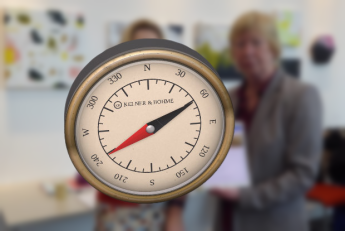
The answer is 240 °
